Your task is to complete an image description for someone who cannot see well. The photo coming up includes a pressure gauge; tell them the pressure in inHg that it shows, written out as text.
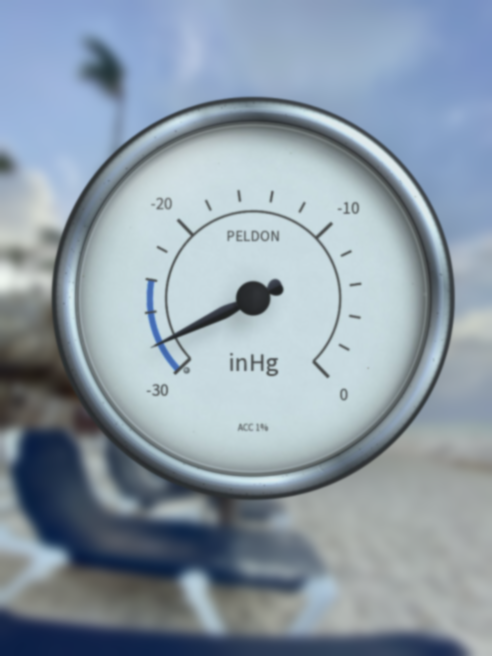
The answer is -28 inHg
